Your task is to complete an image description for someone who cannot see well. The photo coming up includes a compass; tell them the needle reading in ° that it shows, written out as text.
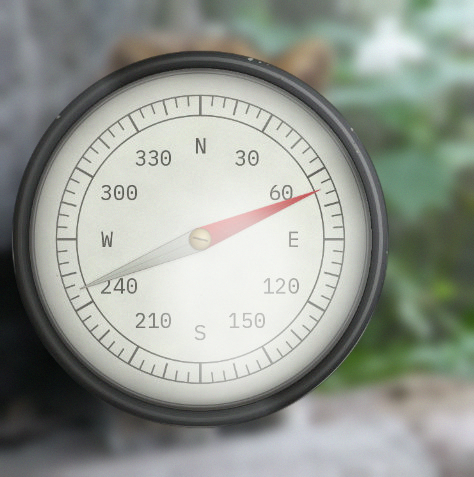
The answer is 67.5 °
